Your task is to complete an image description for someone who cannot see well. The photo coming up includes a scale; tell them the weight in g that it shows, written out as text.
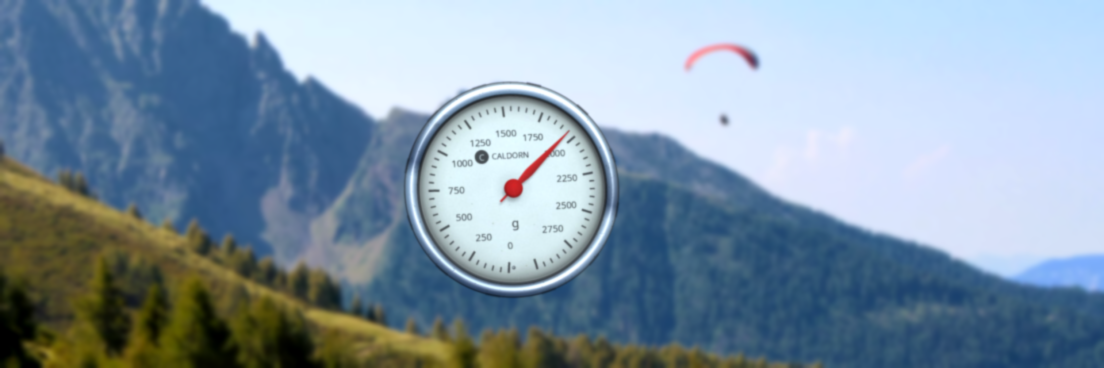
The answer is 1950 g
